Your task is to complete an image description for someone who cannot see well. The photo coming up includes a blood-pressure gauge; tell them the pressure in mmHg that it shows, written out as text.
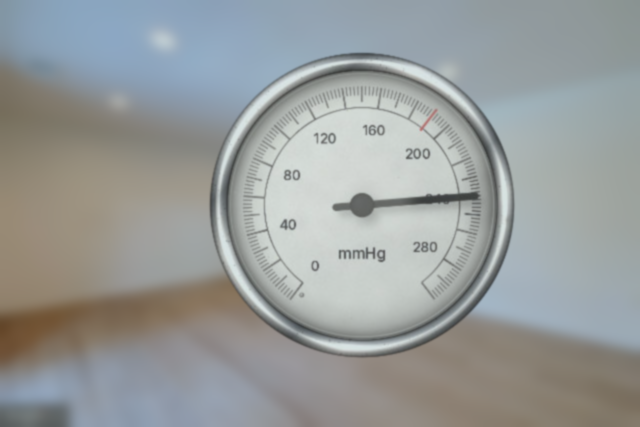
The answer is 240 mmHg
